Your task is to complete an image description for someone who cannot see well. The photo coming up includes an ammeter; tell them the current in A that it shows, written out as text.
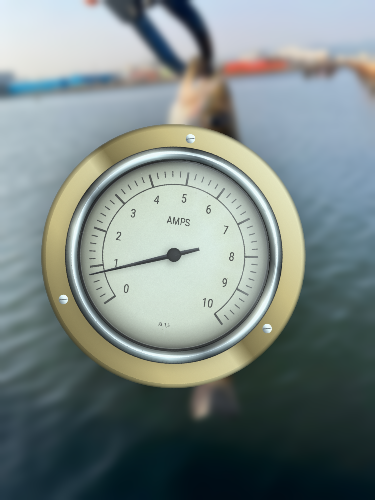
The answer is 0.8 A
